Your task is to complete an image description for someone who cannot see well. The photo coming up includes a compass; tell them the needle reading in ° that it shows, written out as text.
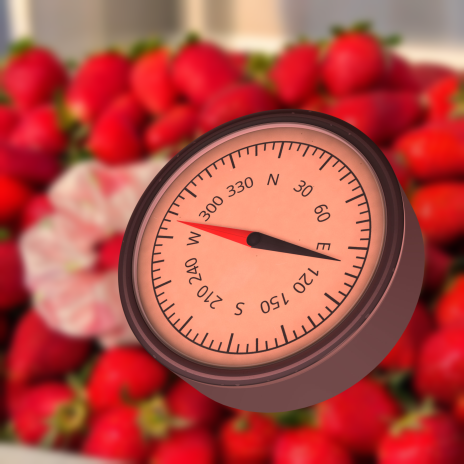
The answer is 280 °
